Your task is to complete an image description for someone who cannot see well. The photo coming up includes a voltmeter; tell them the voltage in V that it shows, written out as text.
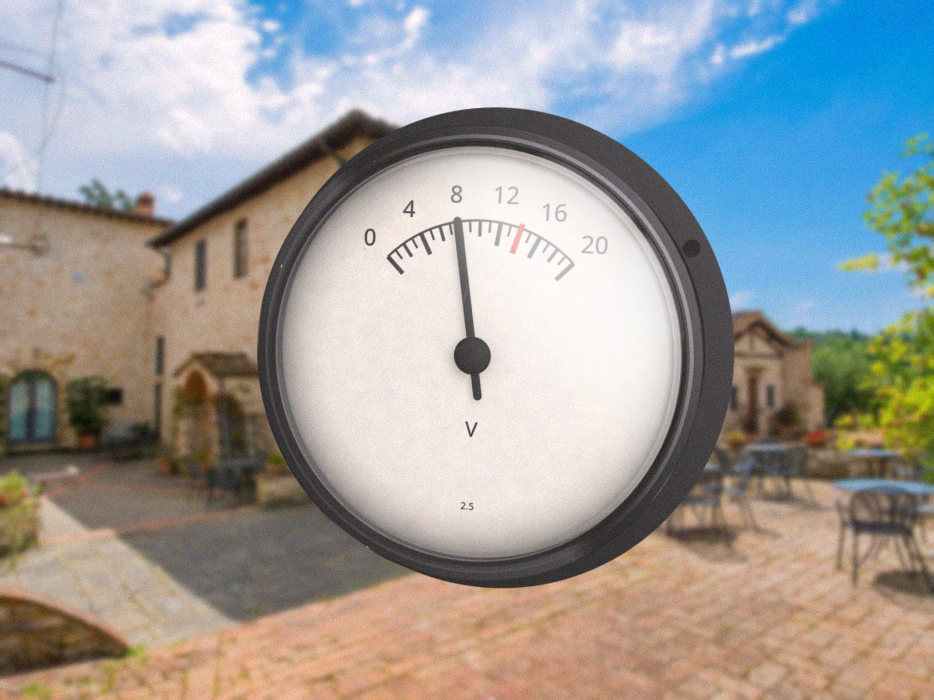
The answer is 8 V
